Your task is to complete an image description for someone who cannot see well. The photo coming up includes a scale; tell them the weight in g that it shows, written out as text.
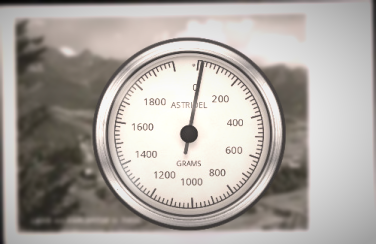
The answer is 20 g
